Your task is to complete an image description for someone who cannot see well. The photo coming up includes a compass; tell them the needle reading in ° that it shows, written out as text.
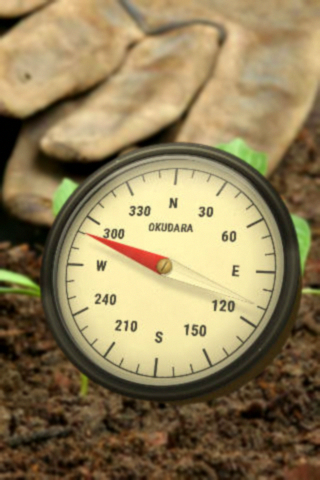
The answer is 290 °
